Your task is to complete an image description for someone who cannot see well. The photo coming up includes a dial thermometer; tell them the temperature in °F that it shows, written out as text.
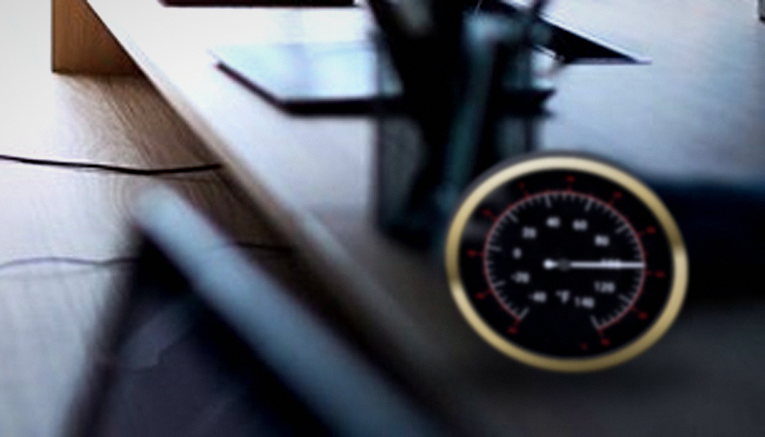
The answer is 100 °F
